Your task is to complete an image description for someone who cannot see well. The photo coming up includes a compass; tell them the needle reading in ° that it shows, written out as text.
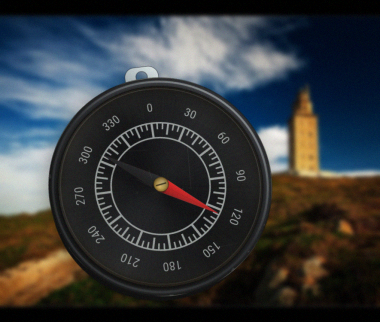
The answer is 125 °
